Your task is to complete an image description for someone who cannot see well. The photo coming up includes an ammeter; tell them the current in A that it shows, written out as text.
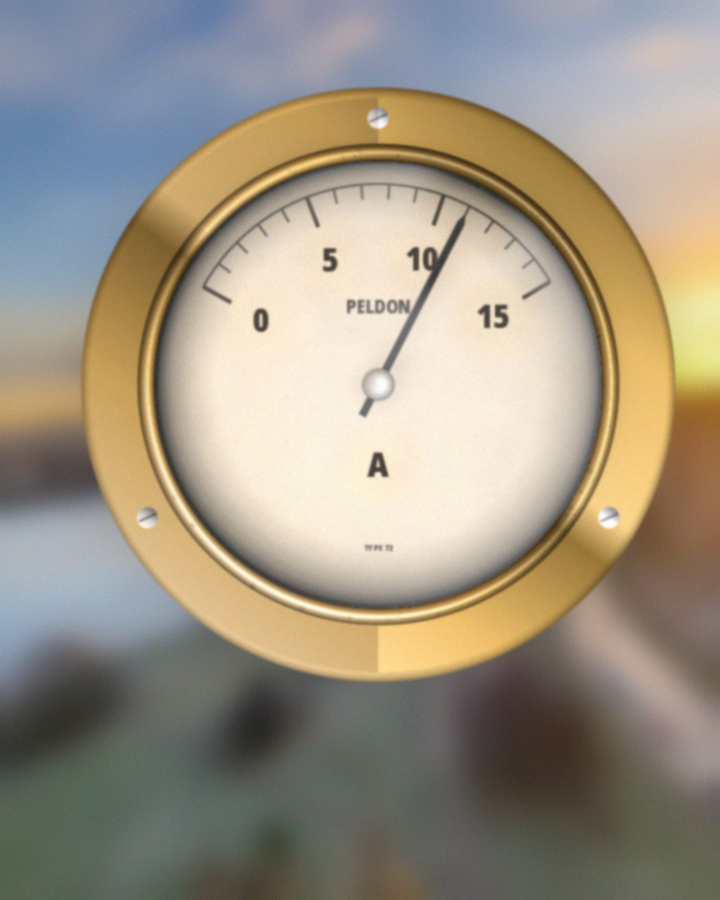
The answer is 11 A
